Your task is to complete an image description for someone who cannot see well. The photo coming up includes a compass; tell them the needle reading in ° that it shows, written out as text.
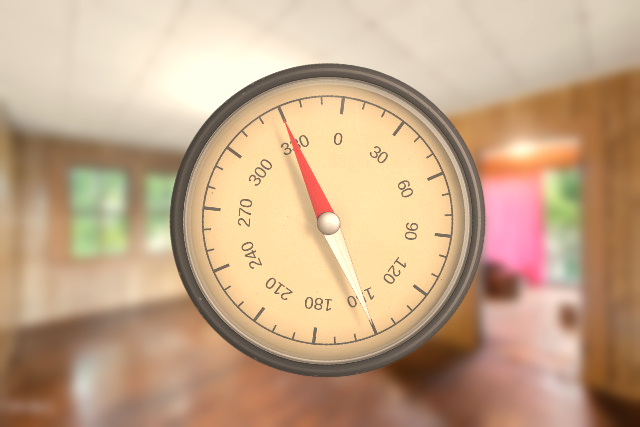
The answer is 330 °
